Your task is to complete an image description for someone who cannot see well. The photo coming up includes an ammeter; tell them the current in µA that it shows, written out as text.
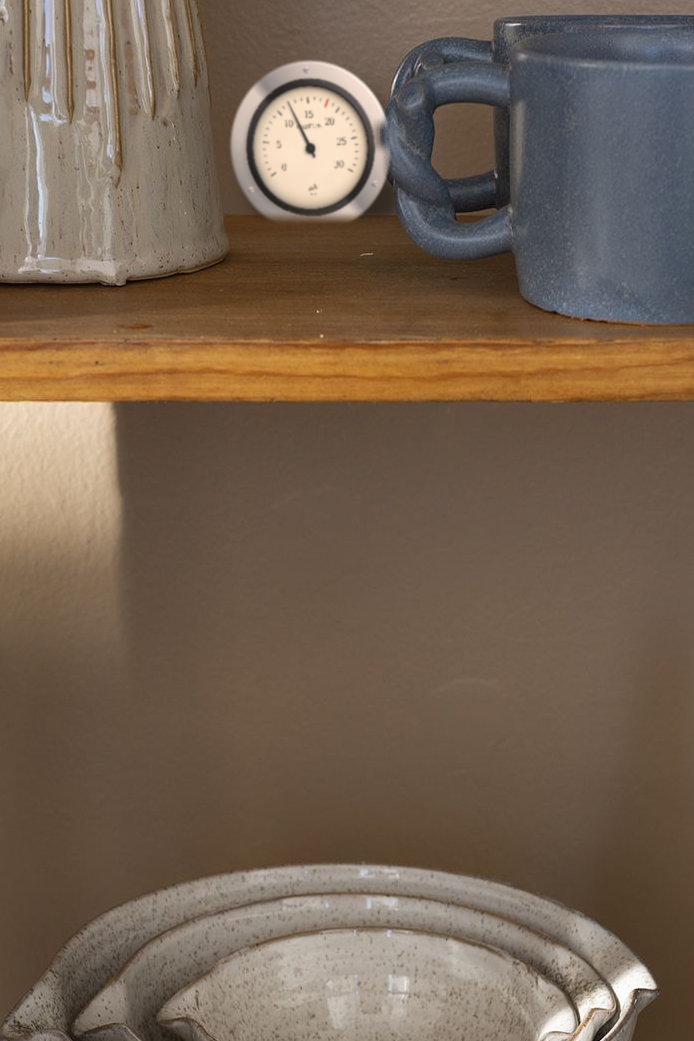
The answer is 12 µA
